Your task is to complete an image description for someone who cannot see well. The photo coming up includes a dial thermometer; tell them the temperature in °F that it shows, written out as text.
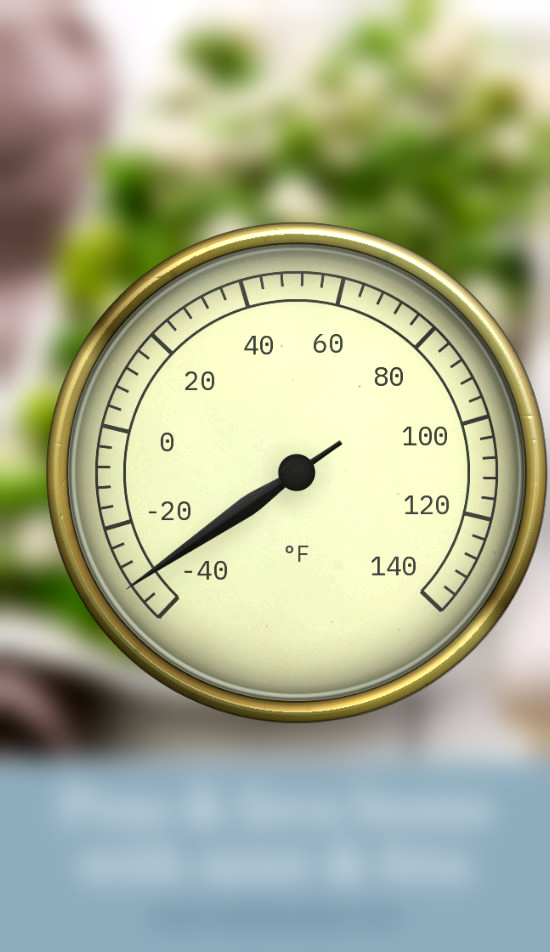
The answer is -32 °F
